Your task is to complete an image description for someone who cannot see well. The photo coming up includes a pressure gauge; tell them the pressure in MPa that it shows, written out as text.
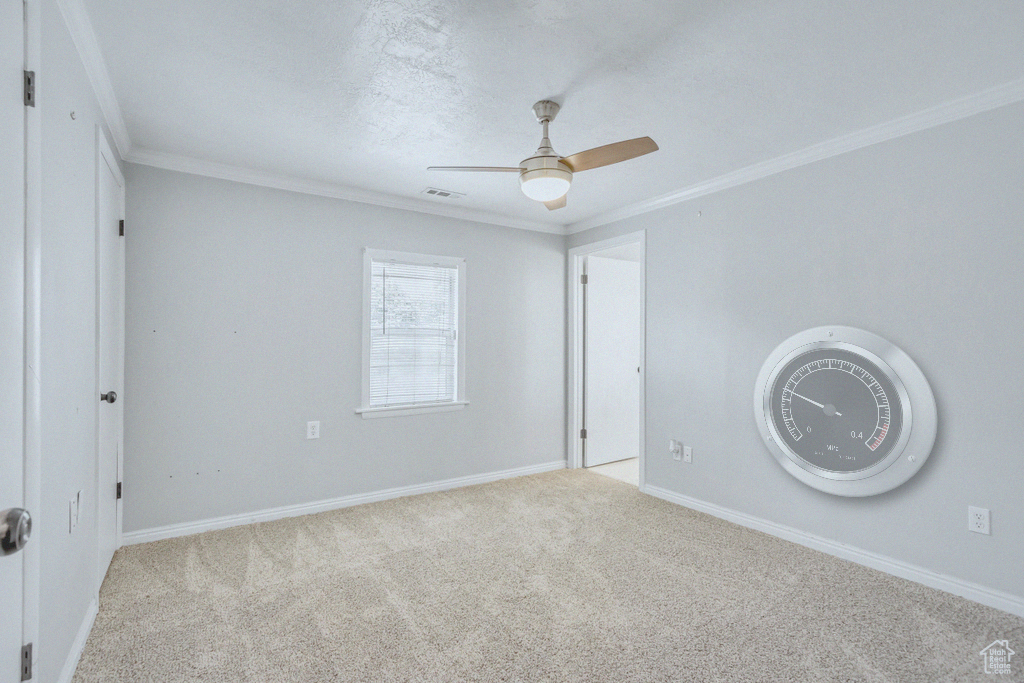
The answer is 0.1 MPa
